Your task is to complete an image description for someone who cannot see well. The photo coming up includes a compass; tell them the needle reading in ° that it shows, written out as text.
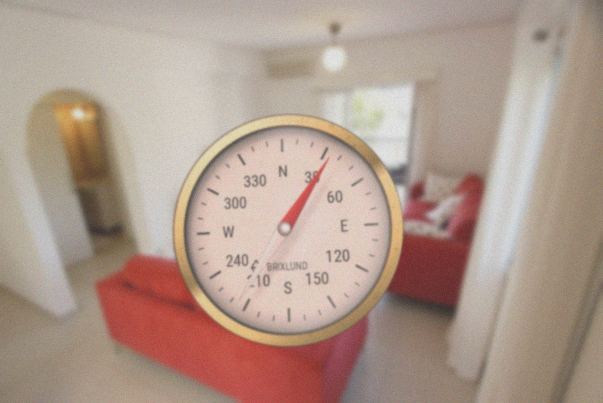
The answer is 35 °
